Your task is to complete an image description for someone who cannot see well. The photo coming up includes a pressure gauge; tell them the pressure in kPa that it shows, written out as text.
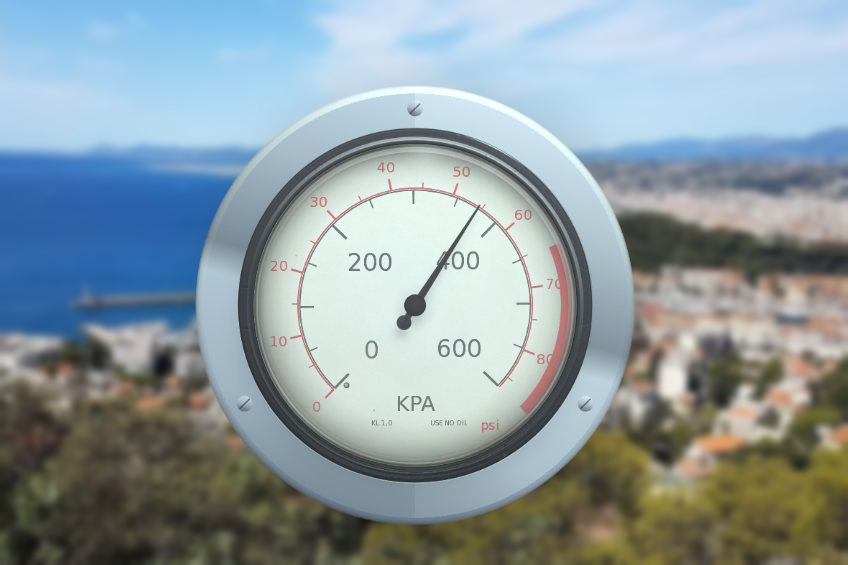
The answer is 375 kPa
